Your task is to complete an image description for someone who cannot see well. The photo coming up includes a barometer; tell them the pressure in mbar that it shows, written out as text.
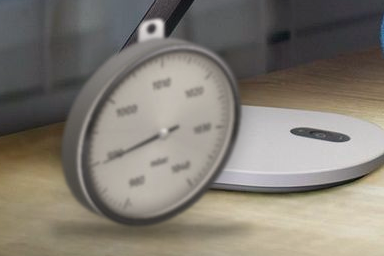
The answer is 990 mbar
